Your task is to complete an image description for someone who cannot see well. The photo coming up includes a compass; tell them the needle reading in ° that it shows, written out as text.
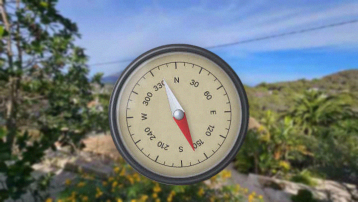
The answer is 160 °
